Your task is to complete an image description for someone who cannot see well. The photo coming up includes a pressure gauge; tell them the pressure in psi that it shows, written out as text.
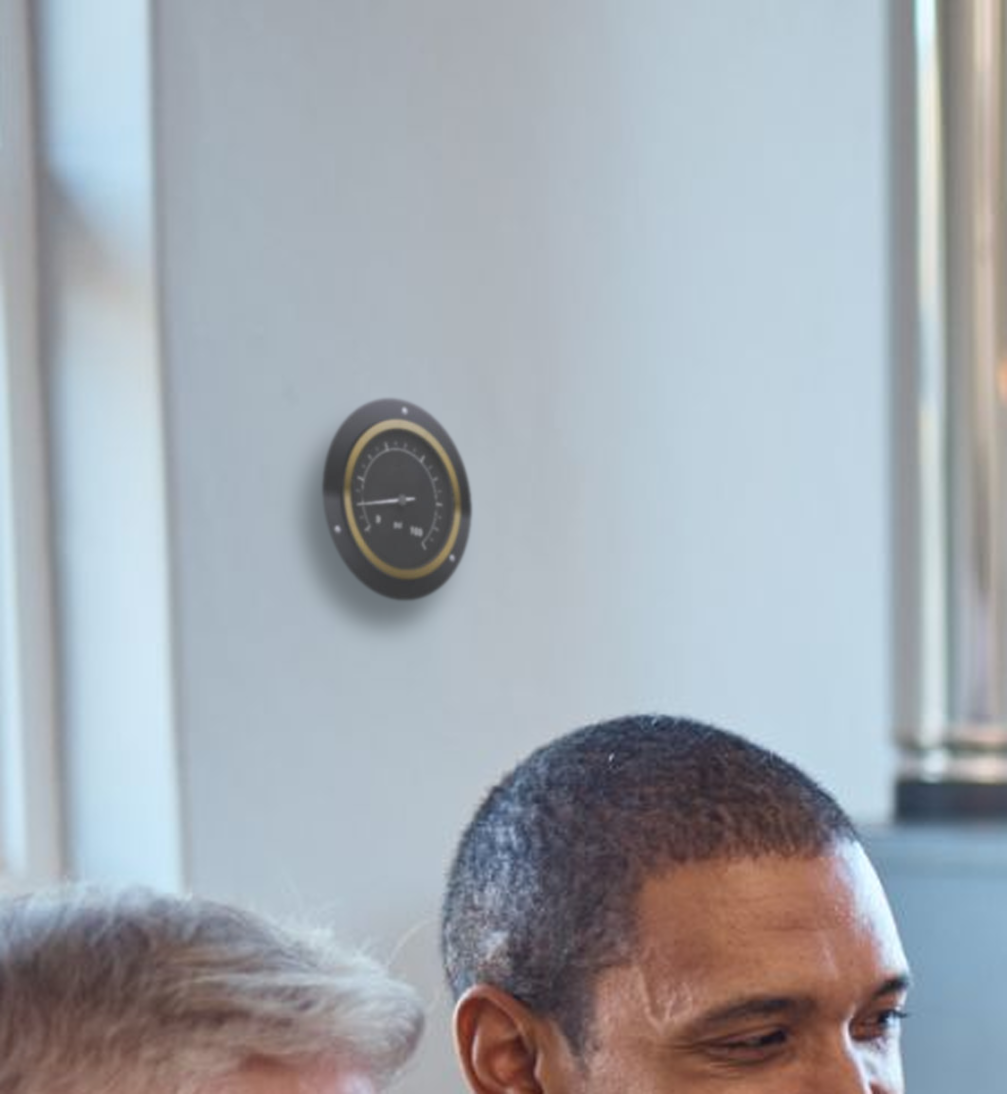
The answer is 10 psi
